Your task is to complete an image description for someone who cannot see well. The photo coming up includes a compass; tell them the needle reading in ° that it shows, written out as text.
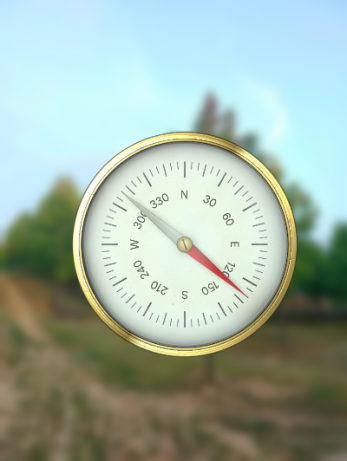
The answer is 130 °
